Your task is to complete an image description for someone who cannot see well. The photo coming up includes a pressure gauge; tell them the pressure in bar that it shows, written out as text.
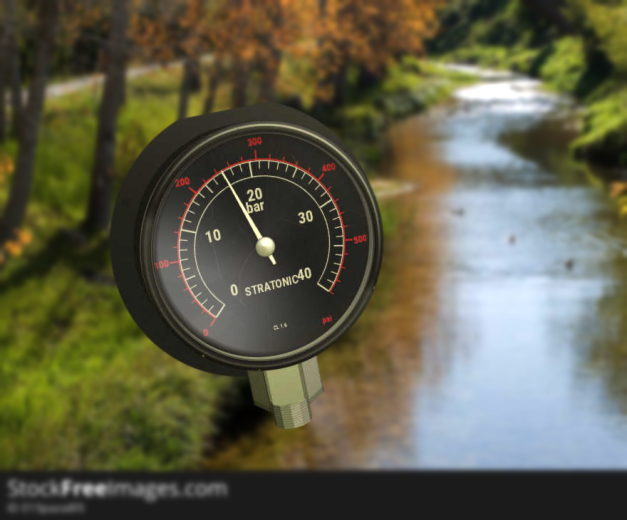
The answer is 17 bar
